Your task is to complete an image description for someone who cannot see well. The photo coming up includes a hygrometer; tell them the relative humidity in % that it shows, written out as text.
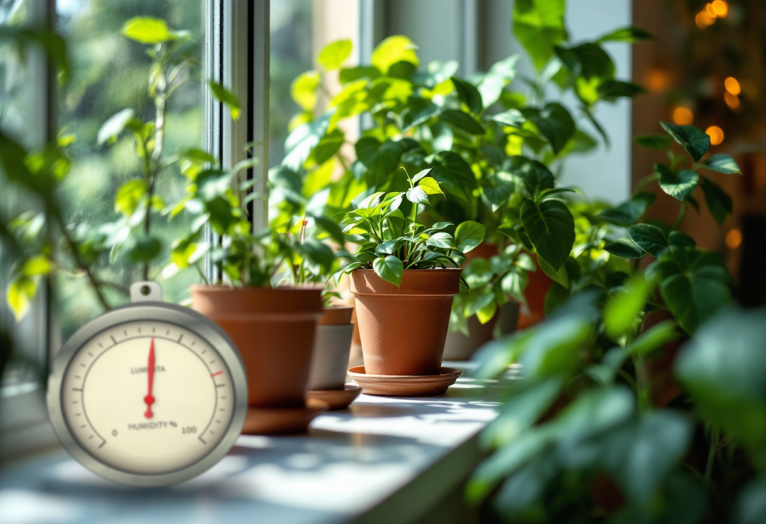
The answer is 52 %
